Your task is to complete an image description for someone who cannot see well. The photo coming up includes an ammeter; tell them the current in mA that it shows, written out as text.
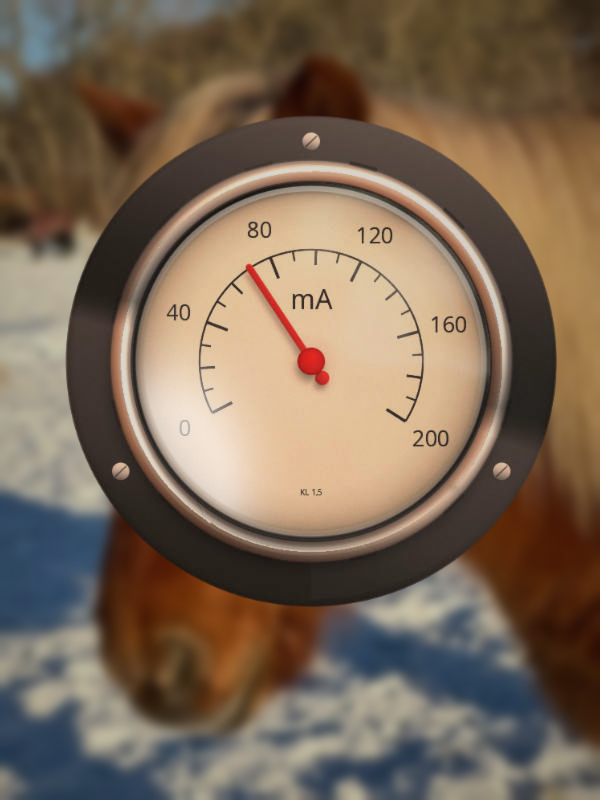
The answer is 70 mA
